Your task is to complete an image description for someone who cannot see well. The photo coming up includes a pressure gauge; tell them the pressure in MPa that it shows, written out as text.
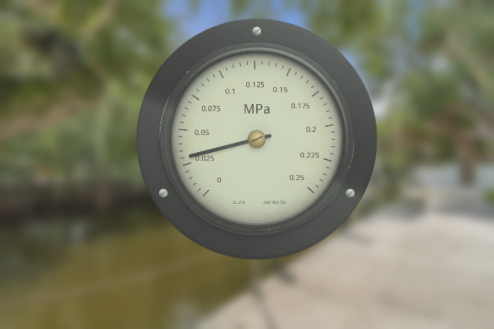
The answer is 0.03 MPa
